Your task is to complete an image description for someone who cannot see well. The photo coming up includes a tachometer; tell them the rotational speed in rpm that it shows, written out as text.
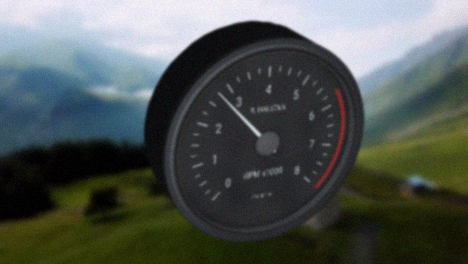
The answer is 2750 rpm
